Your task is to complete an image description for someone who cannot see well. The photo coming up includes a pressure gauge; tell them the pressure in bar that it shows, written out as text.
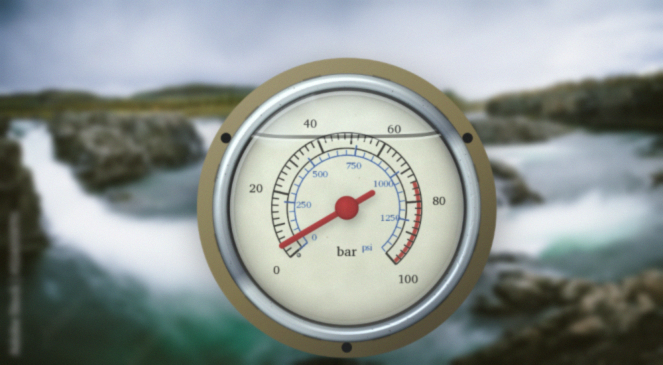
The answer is 4 bar
